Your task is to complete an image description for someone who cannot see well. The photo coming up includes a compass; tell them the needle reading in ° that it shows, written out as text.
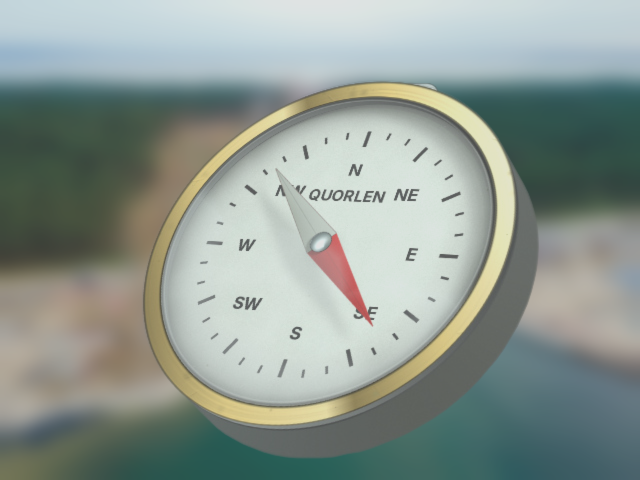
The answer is 135 °
